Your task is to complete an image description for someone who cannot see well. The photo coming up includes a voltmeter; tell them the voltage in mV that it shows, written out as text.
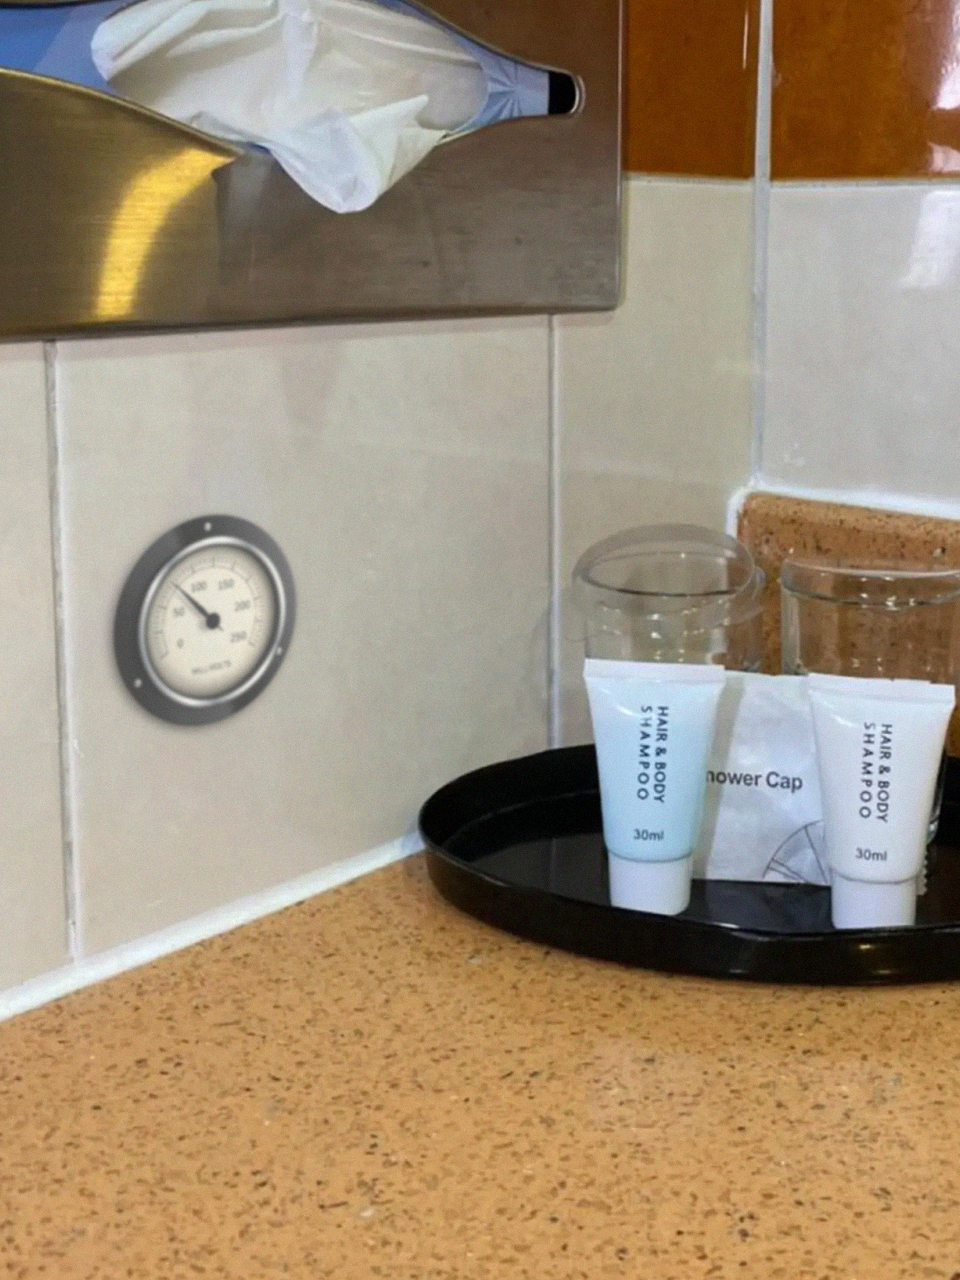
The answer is 75 mV
